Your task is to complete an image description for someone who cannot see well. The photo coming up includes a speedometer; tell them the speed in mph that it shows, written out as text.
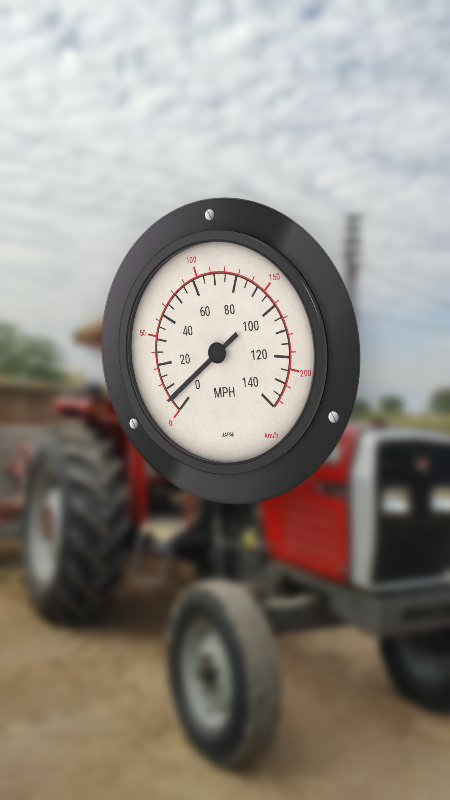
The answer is 5 mph
